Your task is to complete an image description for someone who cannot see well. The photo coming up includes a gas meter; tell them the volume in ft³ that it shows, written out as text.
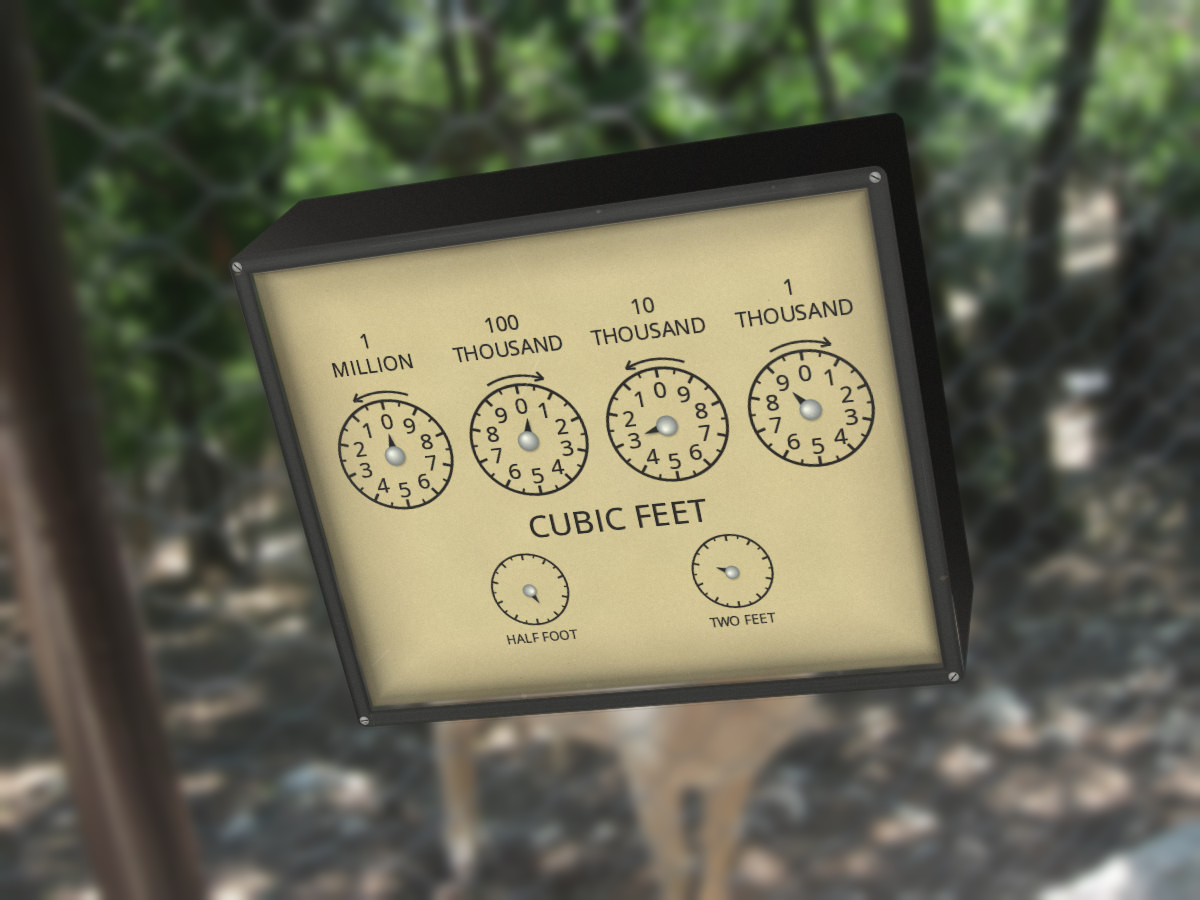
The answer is 2900 ft³
